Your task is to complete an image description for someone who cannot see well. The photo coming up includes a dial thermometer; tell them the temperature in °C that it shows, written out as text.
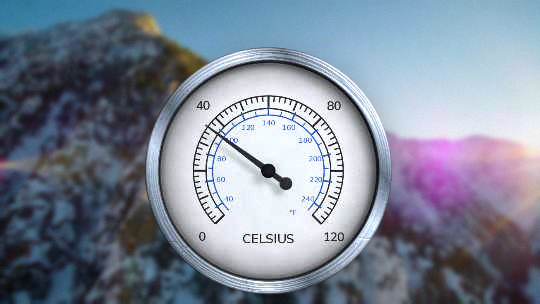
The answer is 36 °C
